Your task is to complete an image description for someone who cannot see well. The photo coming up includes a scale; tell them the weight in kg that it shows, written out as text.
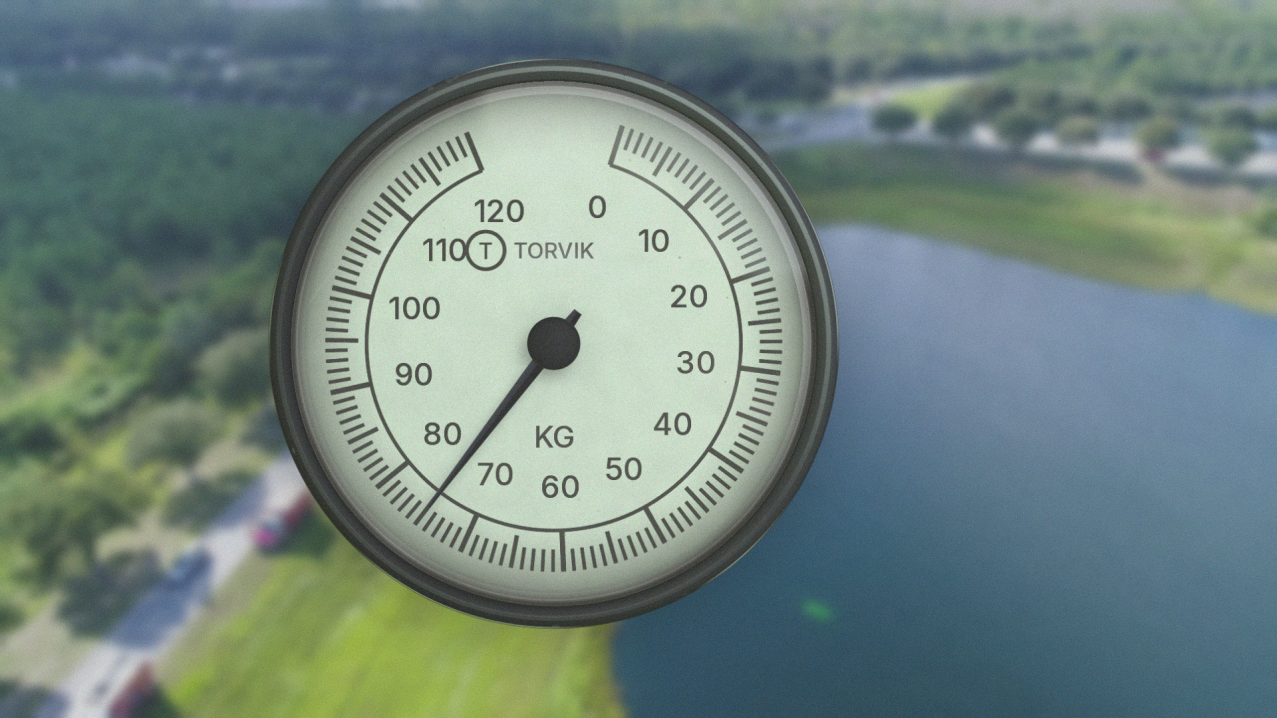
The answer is 75 kg
